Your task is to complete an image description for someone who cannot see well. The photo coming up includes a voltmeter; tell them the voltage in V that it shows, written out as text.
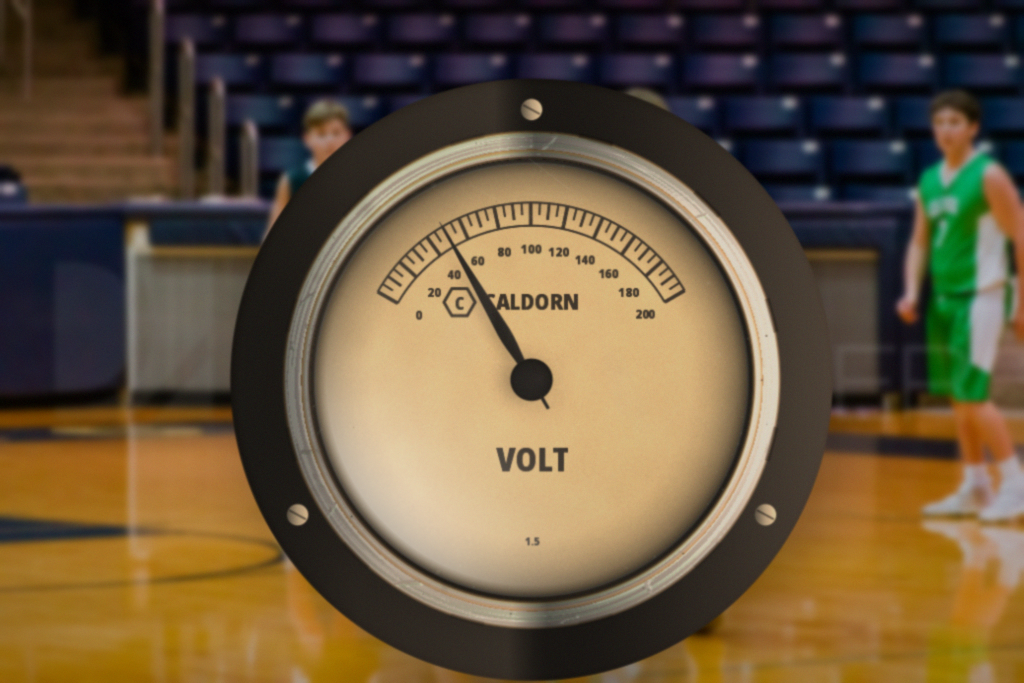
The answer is 50 V
